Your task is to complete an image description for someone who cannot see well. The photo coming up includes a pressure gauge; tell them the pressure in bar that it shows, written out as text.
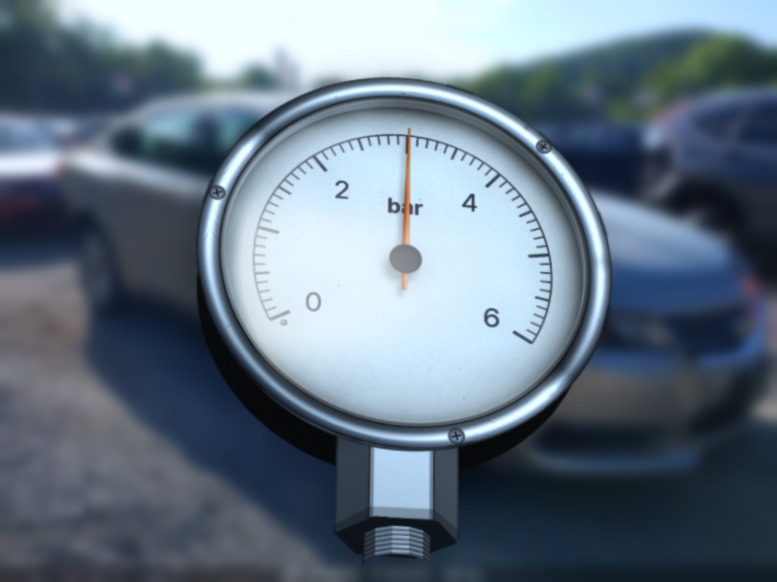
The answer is 3 bar
